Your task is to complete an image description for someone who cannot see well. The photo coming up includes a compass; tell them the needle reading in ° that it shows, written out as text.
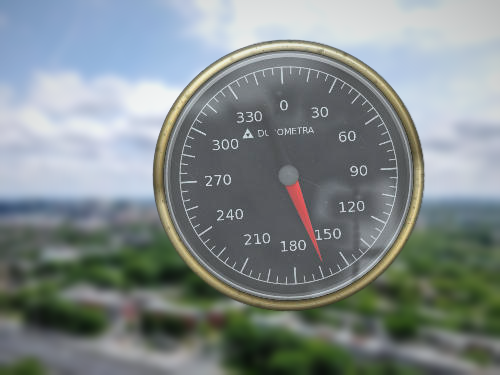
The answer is 162.5 °
